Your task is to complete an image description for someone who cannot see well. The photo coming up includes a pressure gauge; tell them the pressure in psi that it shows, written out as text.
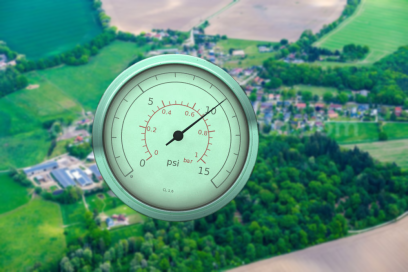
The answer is 10 psi
